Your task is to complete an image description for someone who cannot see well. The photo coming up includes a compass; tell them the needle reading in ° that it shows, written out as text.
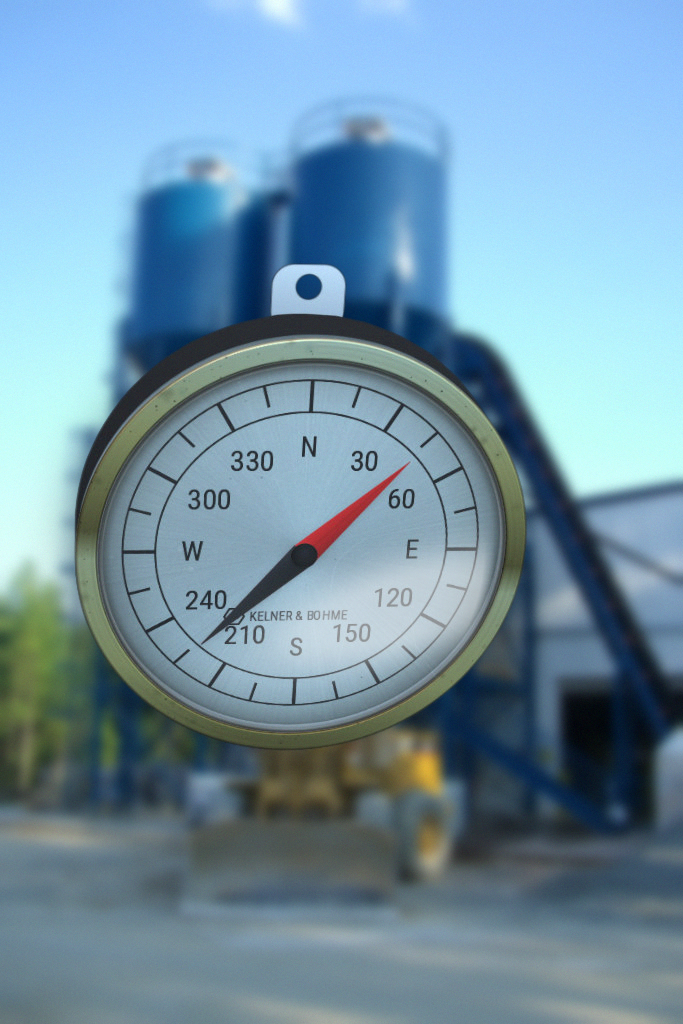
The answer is 45 °
